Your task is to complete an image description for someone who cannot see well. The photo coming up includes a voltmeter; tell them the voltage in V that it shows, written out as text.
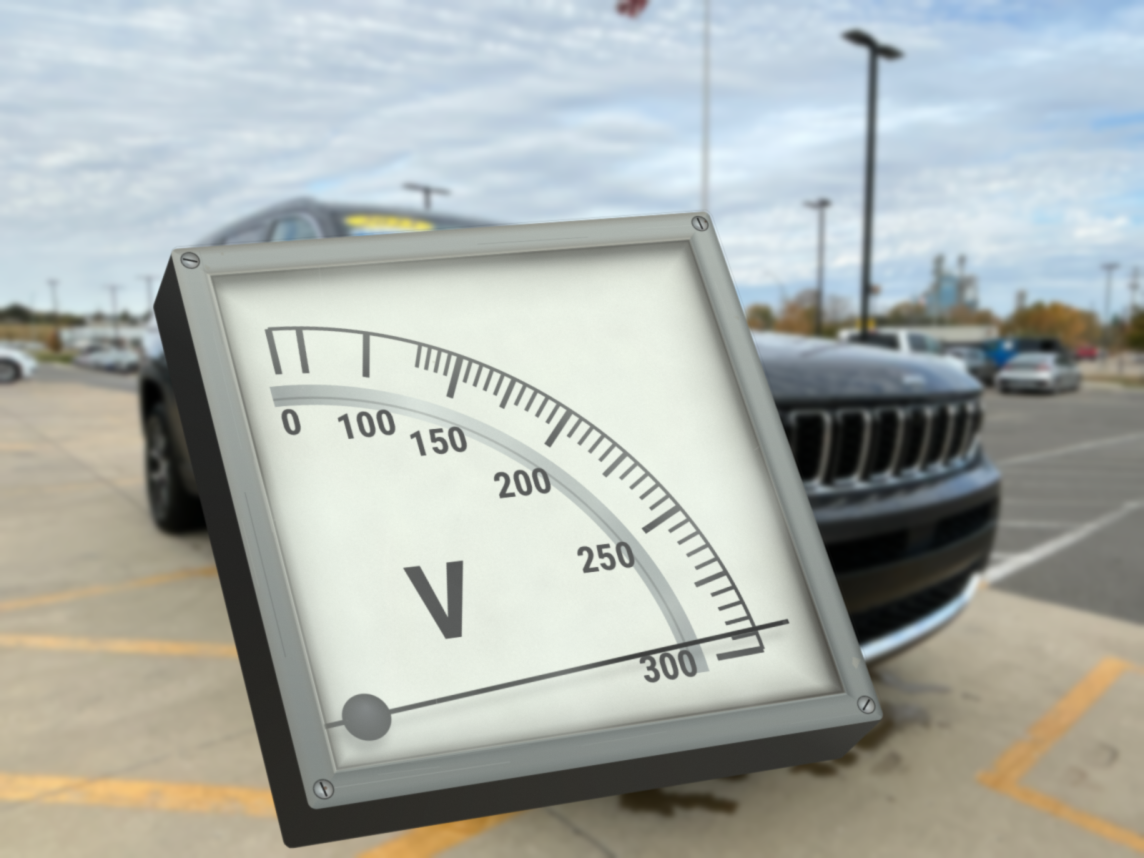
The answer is 295 V
